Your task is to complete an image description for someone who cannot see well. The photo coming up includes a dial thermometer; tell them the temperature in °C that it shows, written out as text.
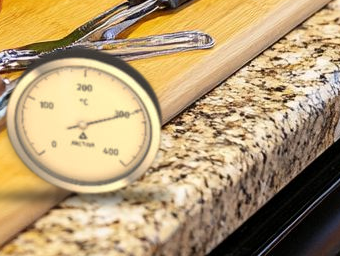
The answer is 300 °C
